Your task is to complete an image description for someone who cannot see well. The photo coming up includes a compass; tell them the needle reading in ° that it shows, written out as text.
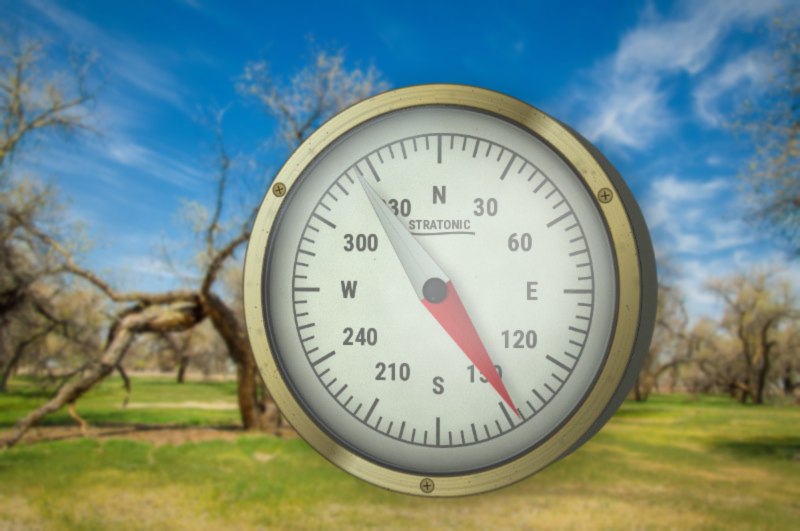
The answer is 145 °
